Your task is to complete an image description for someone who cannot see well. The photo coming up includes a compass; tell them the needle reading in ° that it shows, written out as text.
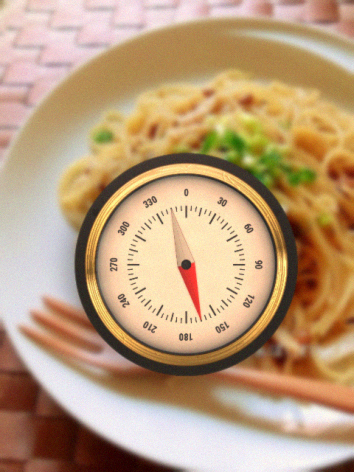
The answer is 165 °
